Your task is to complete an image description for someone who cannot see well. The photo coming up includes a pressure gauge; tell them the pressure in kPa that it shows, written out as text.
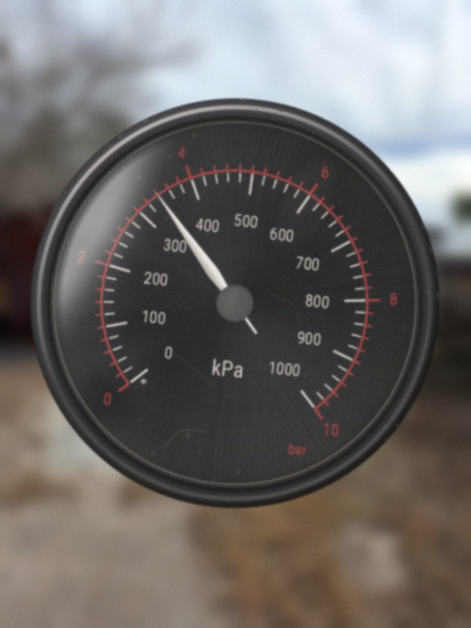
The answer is 340 kPa
